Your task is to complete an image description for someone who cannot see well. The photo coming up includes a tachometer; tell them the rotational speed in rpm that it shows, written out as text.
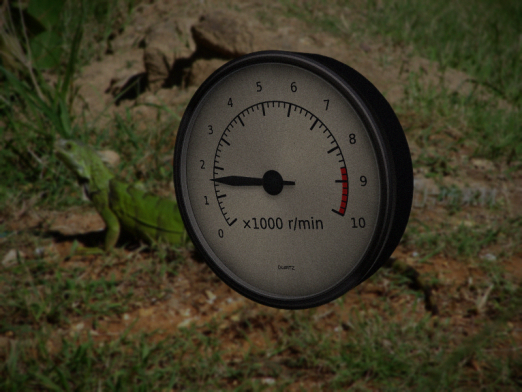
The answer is 1600 rpm
